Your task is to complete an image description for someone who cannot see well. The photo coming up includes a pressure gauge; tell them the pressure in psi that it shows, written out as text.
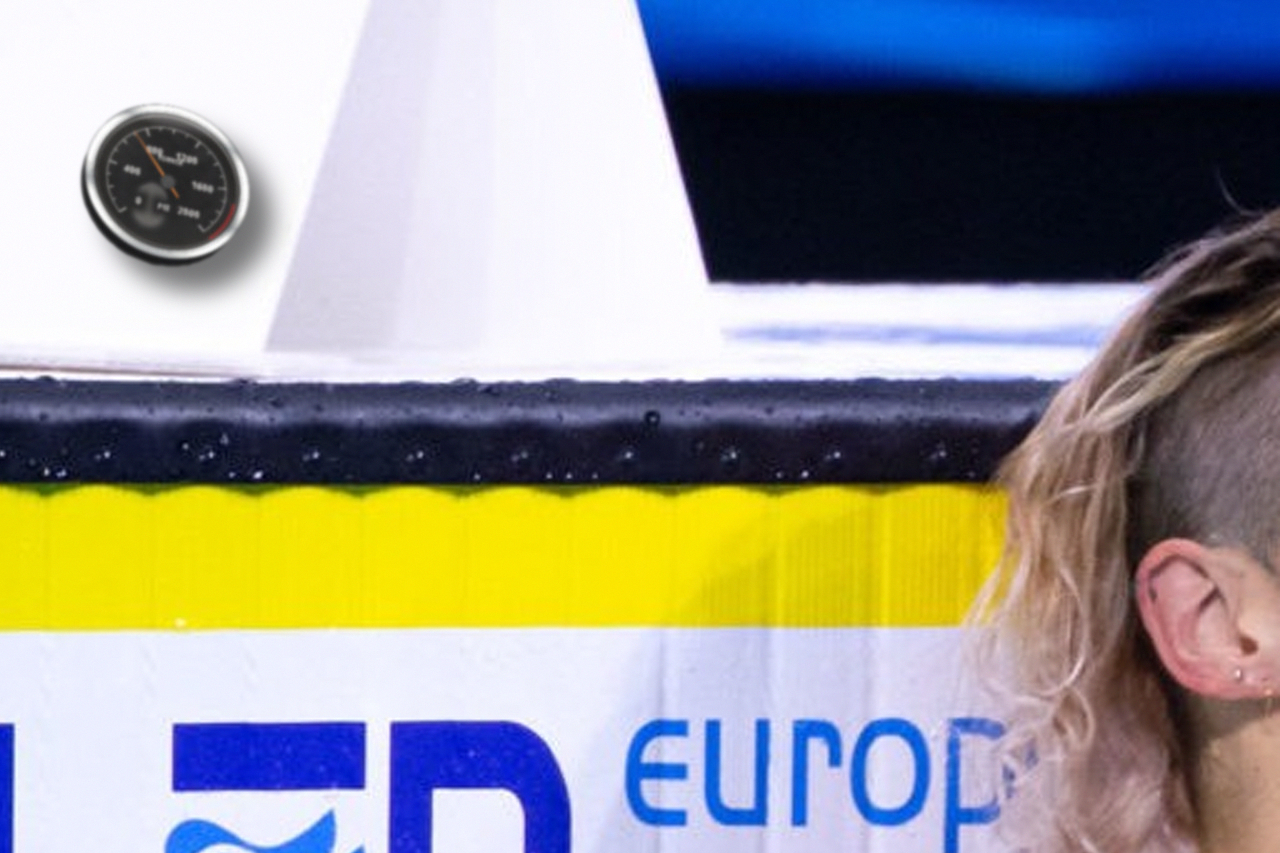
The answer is 700 psi
